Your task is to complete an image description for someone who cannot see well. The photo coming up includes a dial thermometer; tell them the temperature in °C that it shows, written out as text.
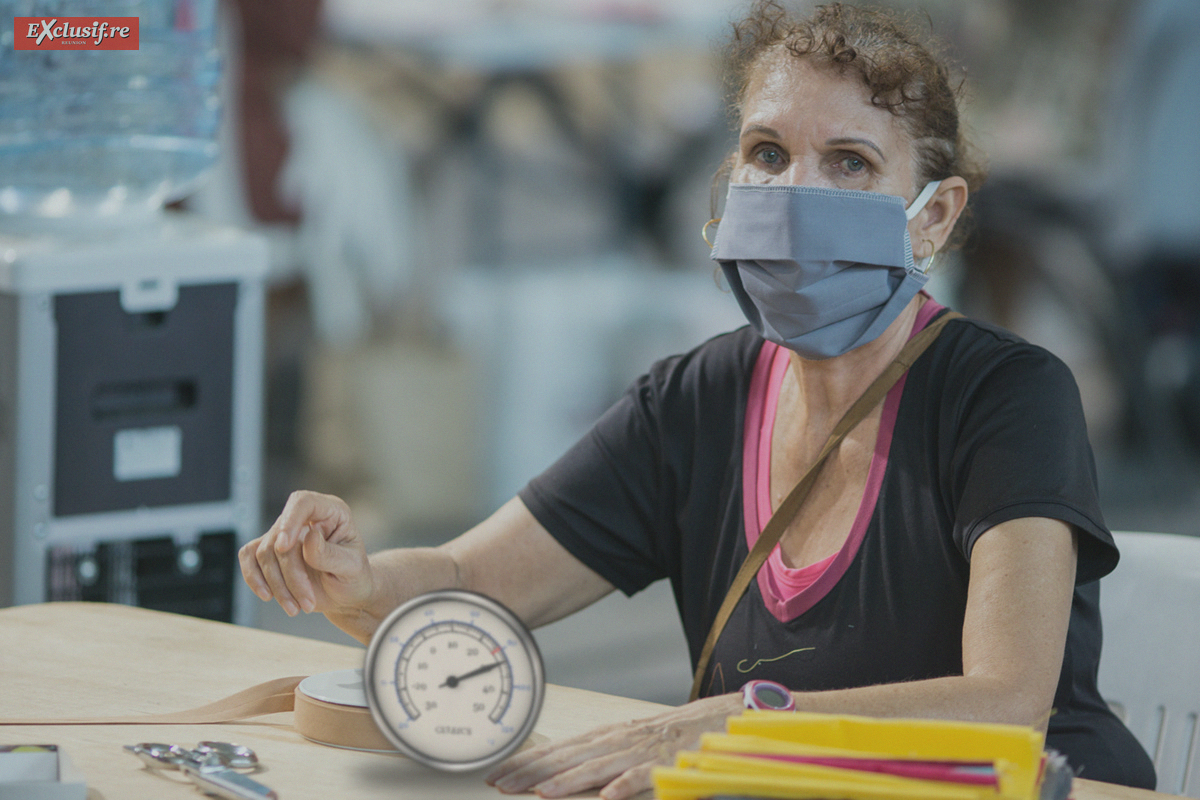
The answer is 30 °C
